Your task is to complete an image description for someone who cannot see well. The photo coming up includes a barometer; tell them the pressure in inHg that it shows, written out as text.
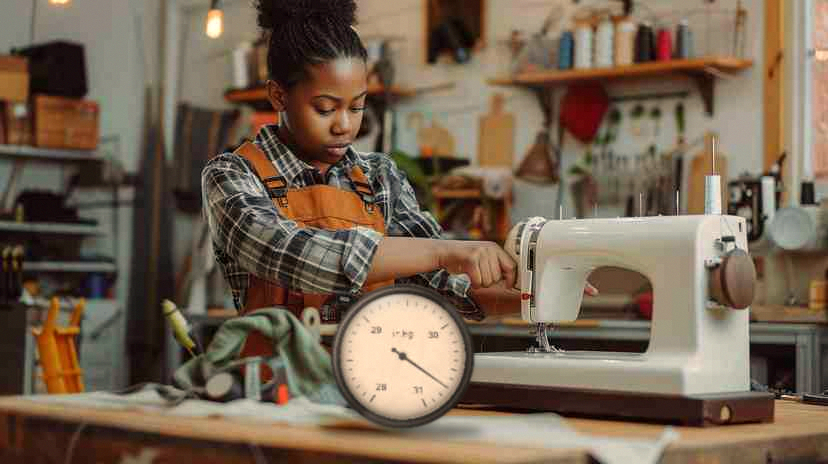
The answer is 30.7 inHg
